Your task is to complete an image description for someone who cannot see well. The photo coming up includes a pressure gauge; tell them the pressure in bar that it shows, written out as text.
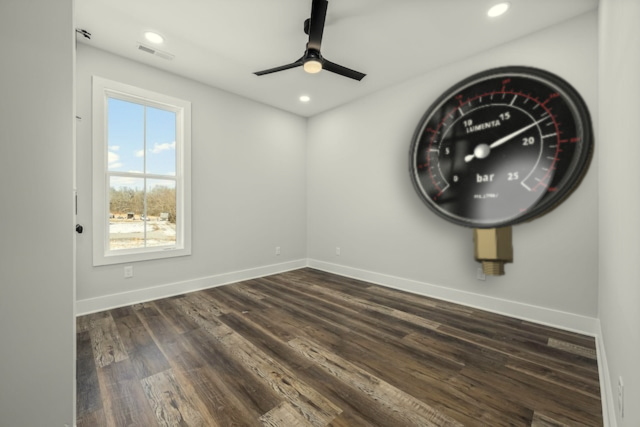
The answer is 18.5 bar
